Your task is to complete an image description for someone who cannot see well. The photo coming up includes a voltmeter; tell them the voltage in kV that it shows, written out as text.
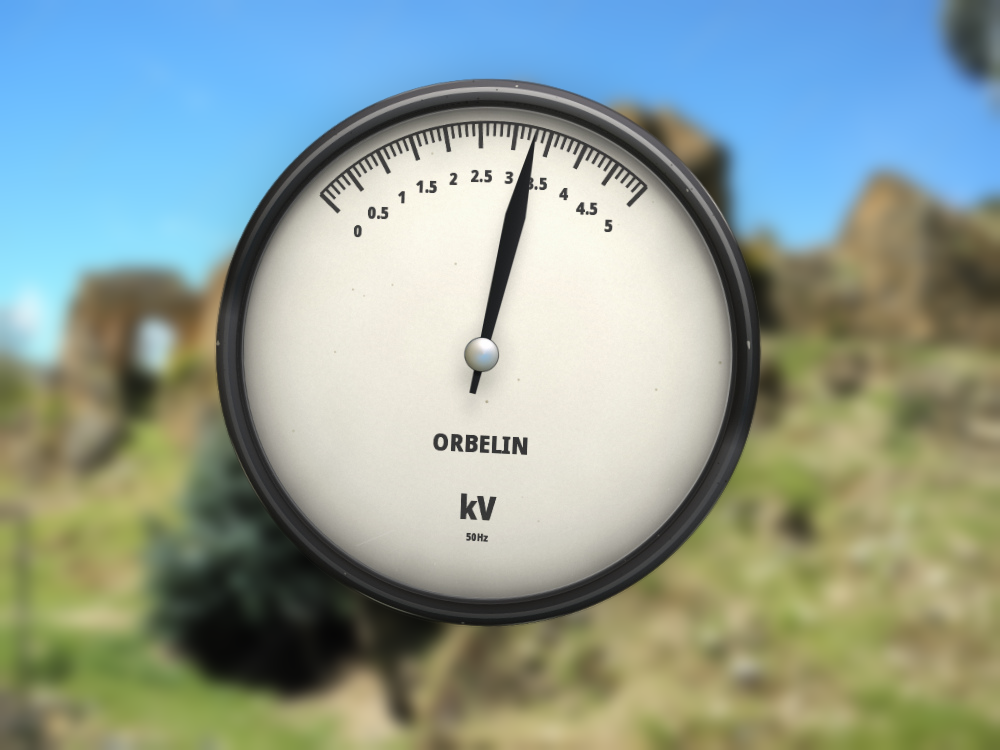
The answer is 3.3 kV
